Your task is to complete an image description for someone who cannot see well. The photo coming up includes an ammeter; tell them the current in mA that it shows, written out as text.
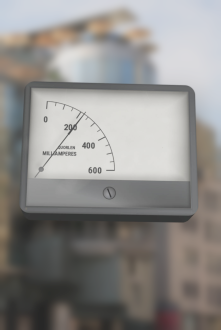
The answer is 225 mA
